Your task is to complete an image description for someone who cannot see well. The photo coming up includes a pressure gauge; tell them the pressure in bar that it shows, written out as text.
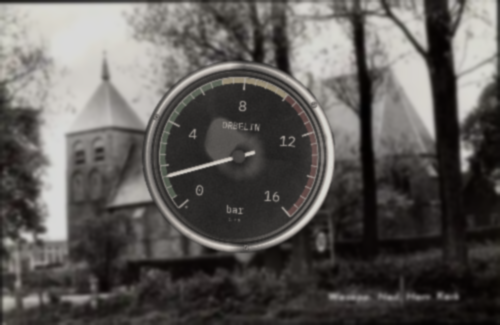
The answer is 1.5 bar
